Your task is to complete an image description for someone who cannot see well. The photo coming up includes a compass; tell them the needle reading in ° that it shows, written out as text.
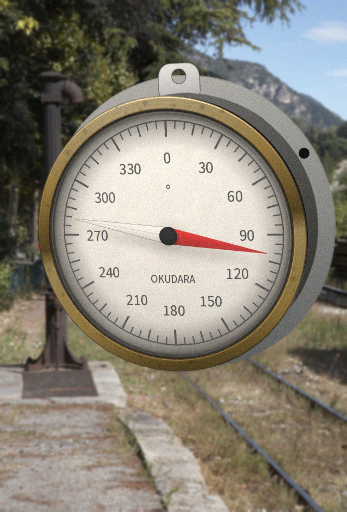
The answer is 100 °
